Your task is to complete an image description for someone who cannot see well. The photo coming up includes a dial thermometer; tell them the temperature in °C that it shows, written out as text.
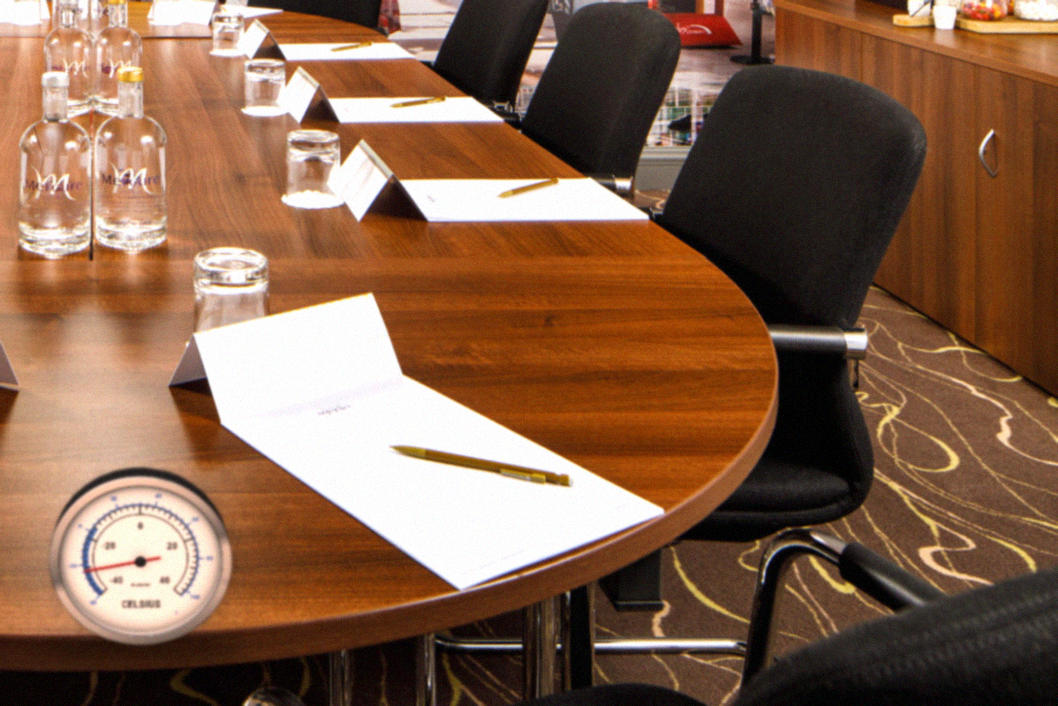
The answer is -30 °C
